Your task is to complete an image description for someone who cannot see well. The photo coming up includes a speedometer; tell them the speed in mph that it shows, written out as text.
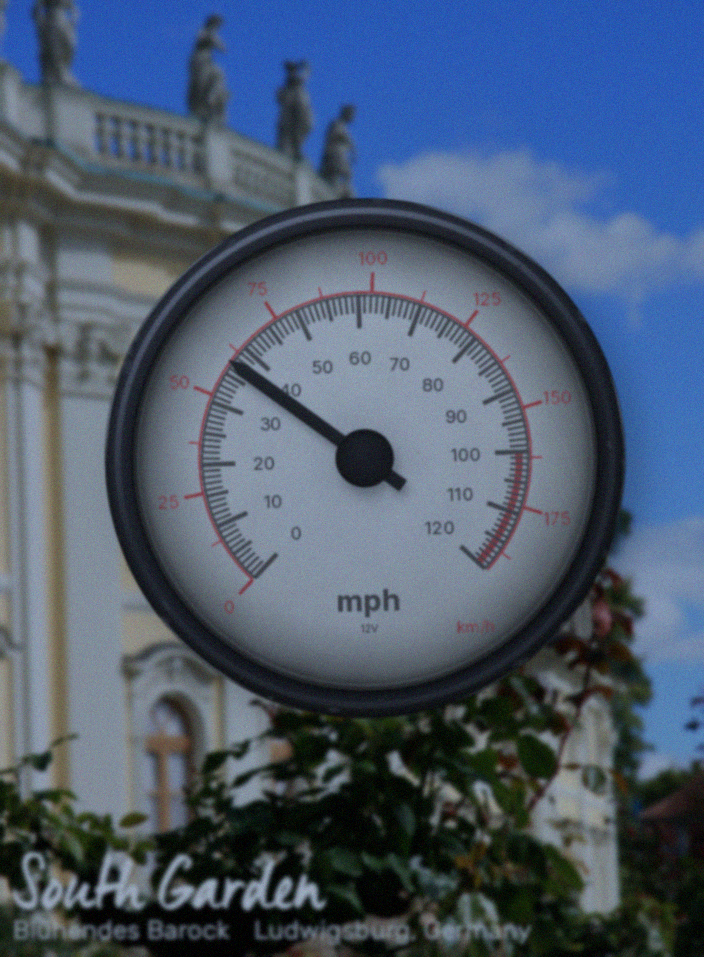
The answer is 37 mph
